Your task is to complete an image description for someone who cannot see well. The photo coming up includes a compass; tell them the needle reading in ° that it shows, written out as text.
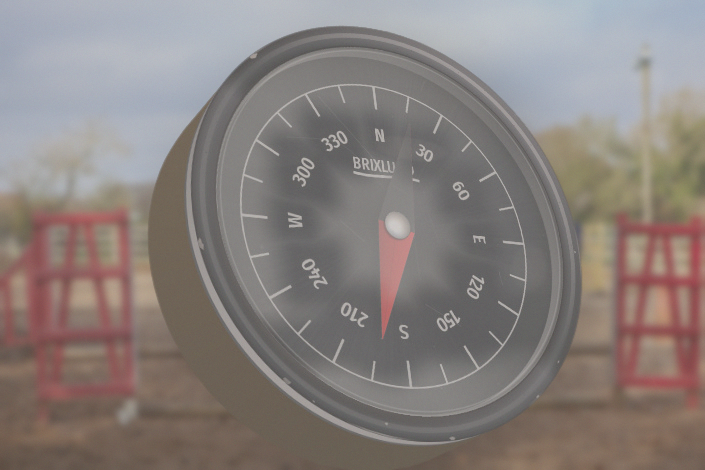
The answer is 195 °
